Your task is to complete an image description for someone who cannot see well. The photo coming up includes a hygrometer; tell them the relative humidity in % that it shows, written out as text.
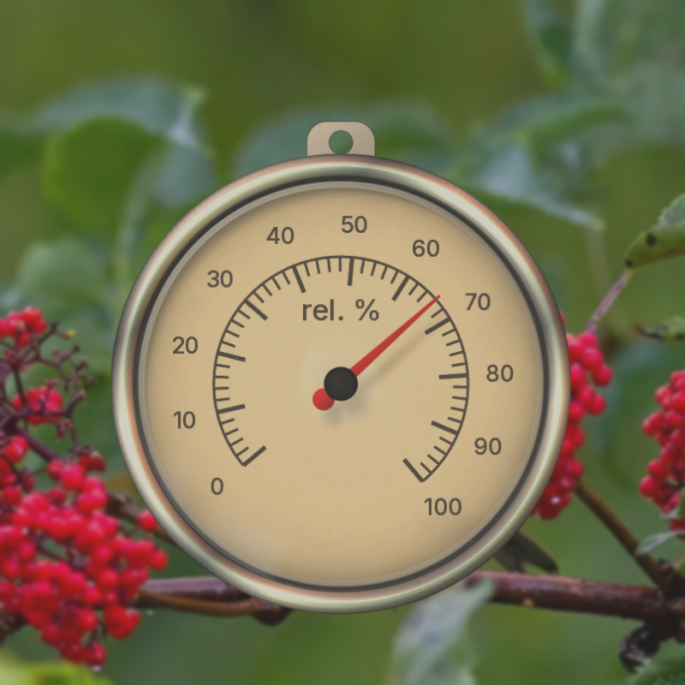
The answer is 66 %
